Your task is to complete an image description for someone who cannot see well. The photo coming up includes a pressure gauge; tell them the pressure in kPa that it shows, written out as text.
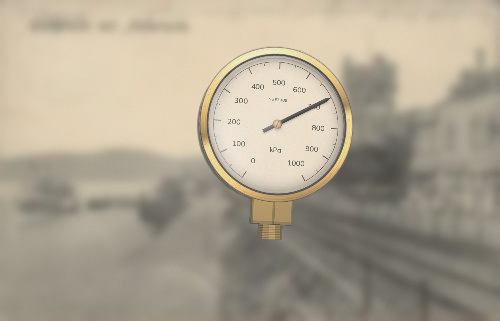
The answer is 700 kPa
